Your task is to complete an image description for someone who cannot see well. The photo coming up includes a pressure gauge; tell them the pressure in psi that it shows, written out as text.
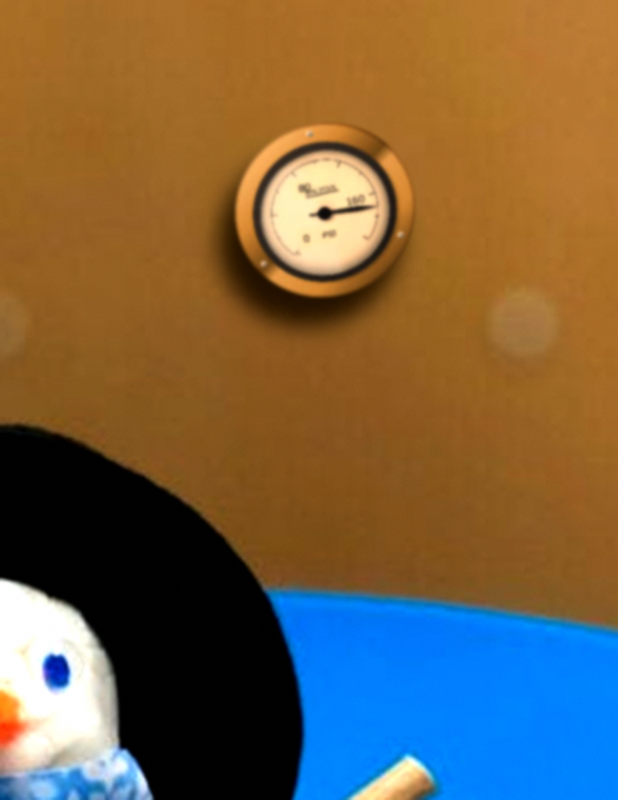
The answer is 170 psi
